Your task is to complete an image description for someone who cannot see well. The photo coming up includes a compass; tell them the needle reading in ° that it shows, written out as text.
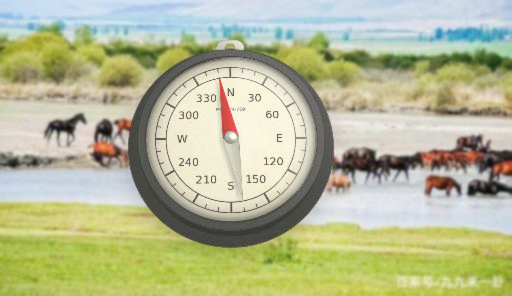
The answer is 350 °
